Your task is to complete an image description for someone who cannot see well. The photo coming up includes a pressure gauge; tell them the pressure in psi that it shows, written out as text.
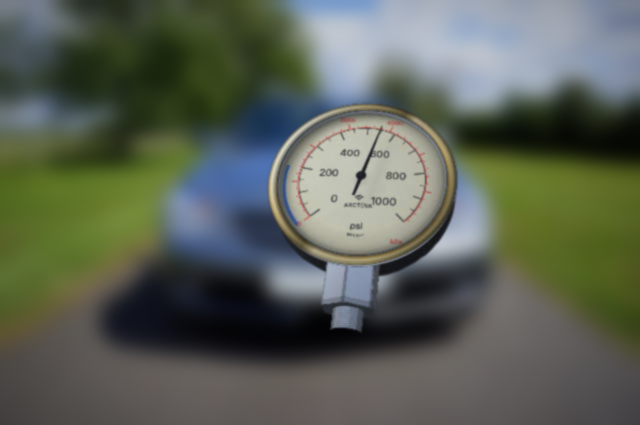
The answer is 550 psi
